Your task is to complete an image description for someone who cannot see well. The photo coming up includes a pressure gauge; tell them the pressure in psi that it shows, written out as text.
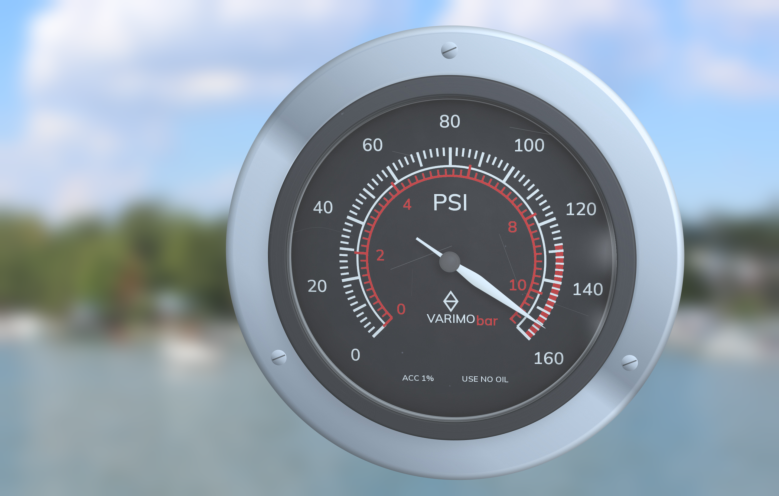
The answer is 154 psi
